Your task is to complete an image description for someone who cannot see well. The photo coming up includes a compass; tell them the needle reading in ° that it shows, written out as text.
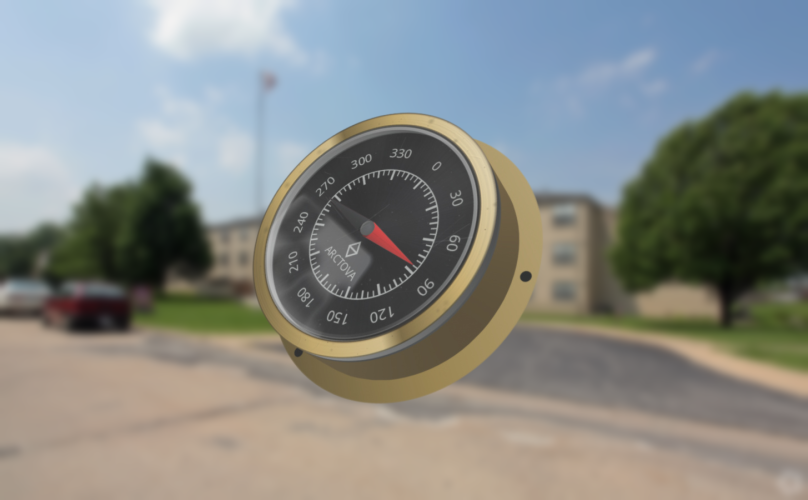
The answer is 85 °
